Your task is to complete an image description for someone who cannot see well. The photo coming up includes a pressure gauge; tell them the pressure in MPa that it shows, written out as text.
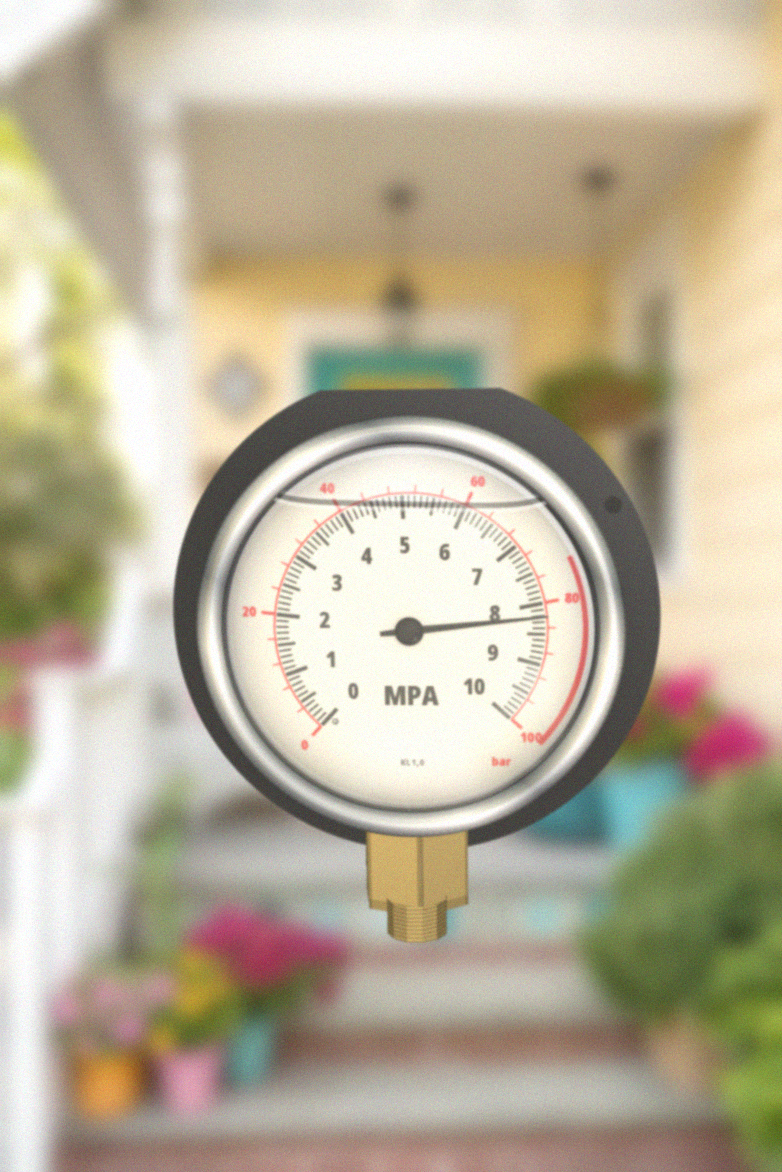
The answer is 8.2 MPa
